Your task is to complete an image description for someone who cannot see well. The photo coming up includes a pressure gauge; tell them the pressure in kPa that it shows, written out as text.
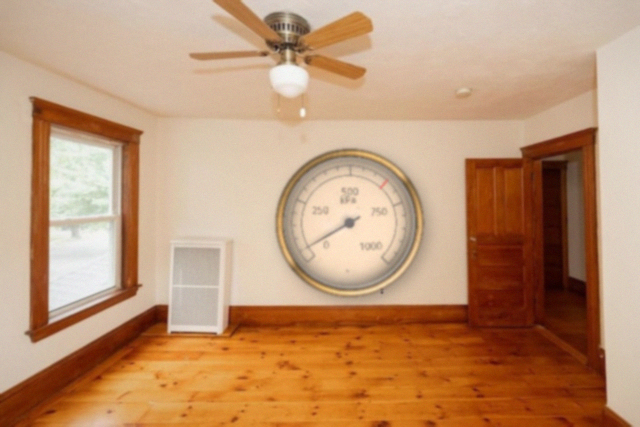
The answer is 50 kPa
